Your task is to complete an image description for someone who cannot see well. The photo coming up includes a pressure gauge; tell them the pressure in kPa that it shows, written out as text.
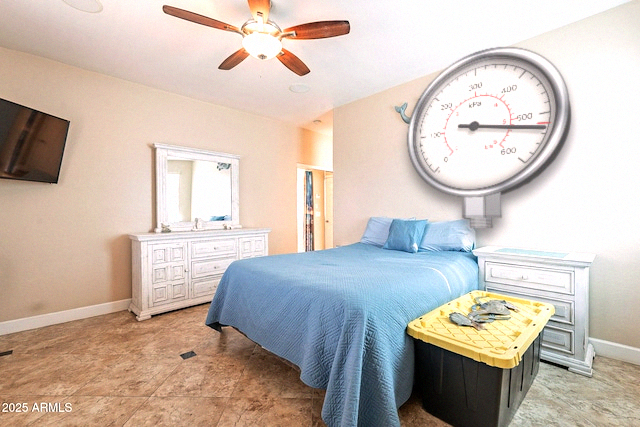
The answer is 530 kPa
